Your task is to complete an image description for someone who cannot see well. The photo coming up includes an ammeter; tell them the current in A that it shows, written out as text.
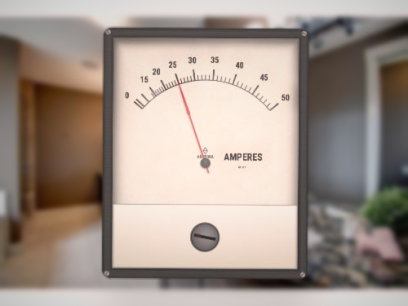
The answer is 25 A
